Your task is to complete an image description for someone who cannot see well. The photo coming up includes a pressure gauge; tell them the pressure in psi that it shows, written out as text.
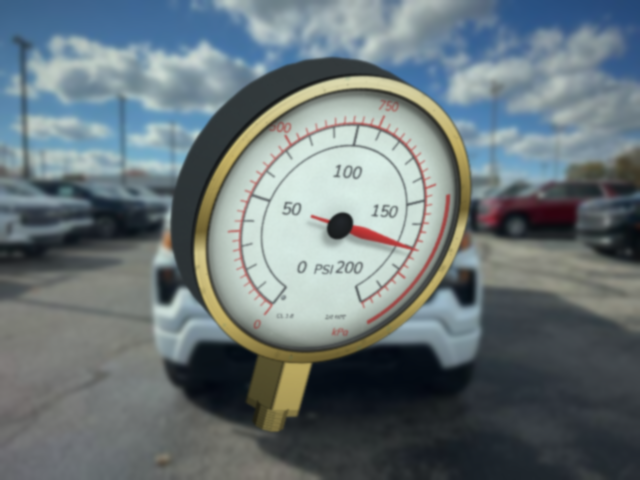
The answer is 170 psi
